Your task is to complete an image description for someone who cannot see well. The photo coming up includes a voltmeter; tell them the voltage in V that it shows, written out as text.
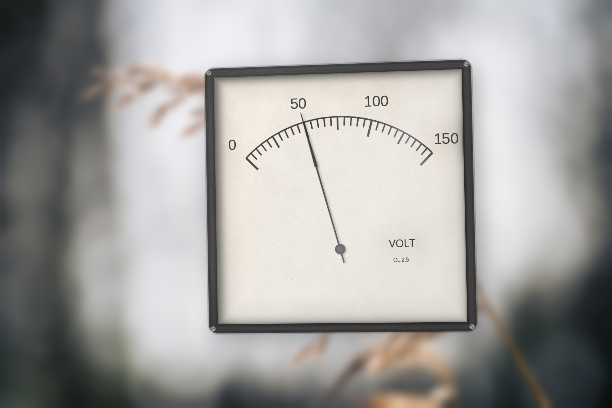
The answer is 50 V
